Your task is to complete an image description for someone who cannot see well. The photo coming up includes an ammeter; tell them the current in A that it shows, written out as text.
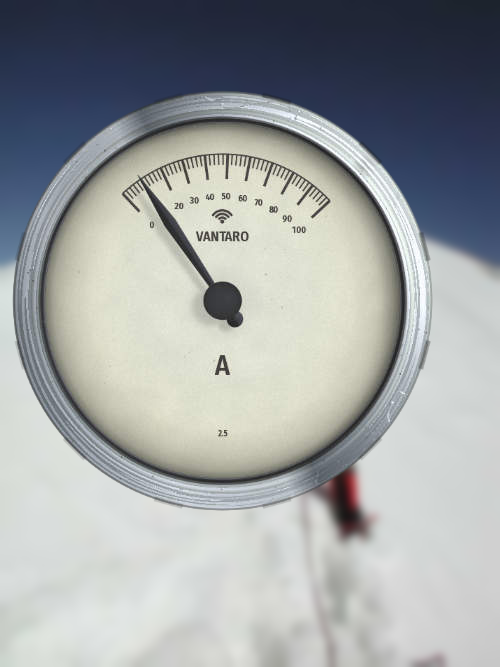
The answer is 10 A
